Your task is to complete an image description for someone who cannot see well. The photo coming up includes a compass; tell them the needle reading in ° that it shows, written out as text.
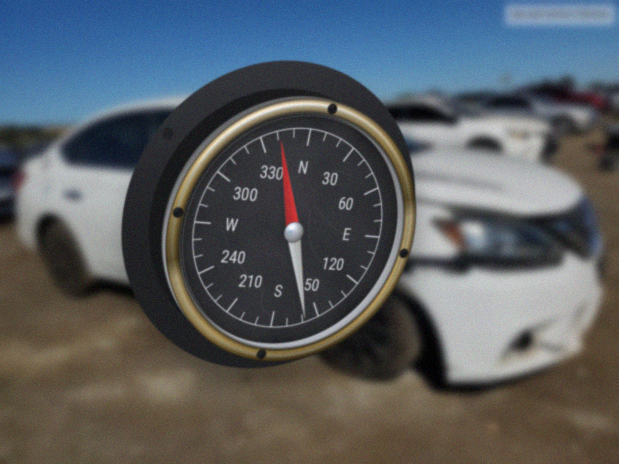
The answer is 340 °
